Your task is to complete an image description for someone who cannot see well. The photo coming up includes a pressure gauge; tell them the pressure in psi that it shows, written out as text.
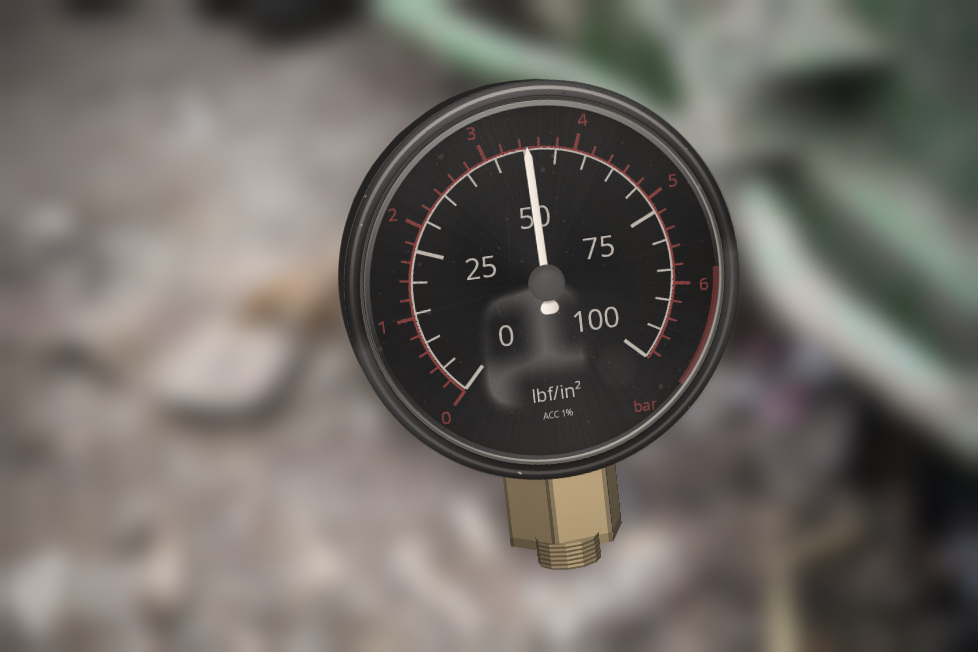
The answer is 50 psi
